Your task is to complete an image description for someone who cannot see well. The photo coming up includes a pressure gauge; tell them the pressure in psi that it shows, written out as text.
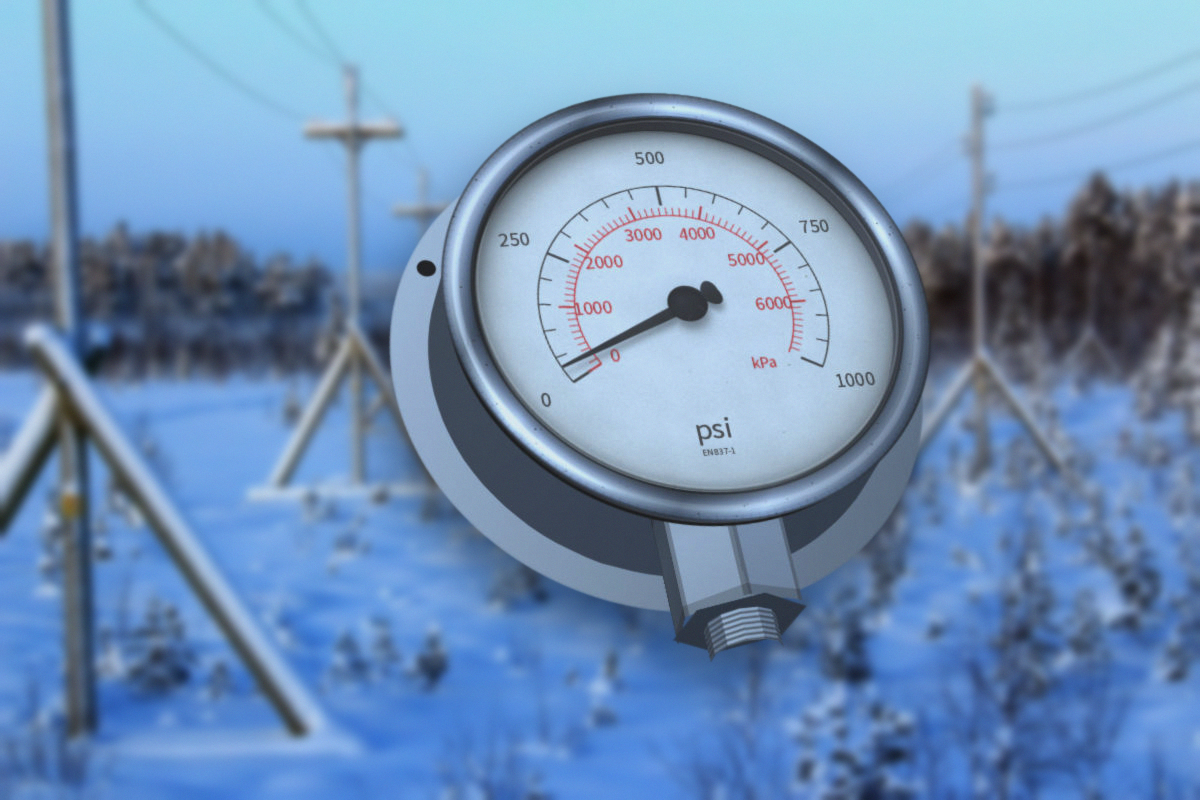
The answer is 25 psi
